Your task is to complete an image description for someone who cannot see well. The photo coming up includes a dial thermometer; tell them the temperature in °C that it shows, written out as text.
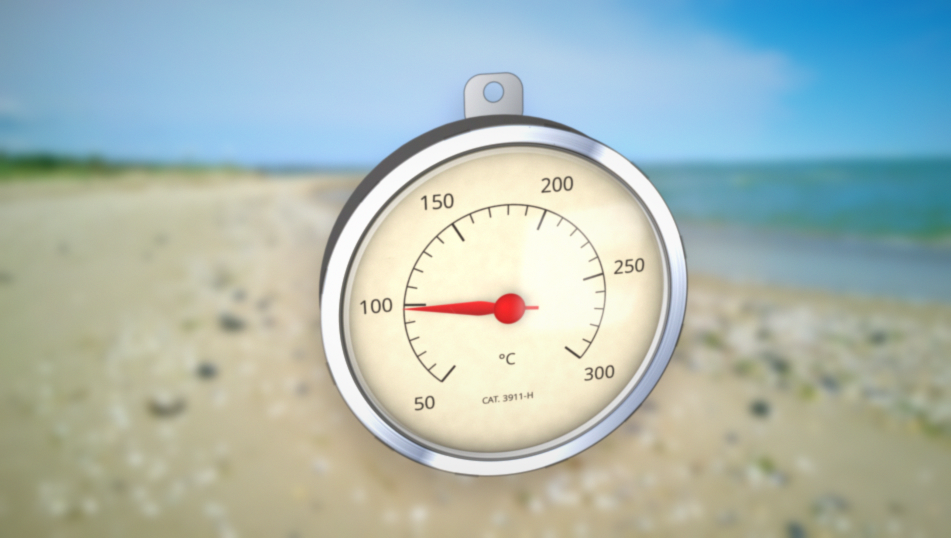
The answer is 100 °C
